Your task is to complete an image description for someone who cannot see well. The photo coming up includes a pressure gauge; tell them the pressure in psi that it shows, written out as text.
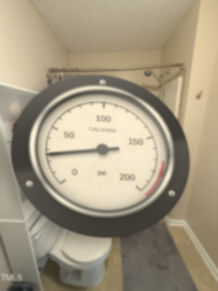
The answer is 25 psi
